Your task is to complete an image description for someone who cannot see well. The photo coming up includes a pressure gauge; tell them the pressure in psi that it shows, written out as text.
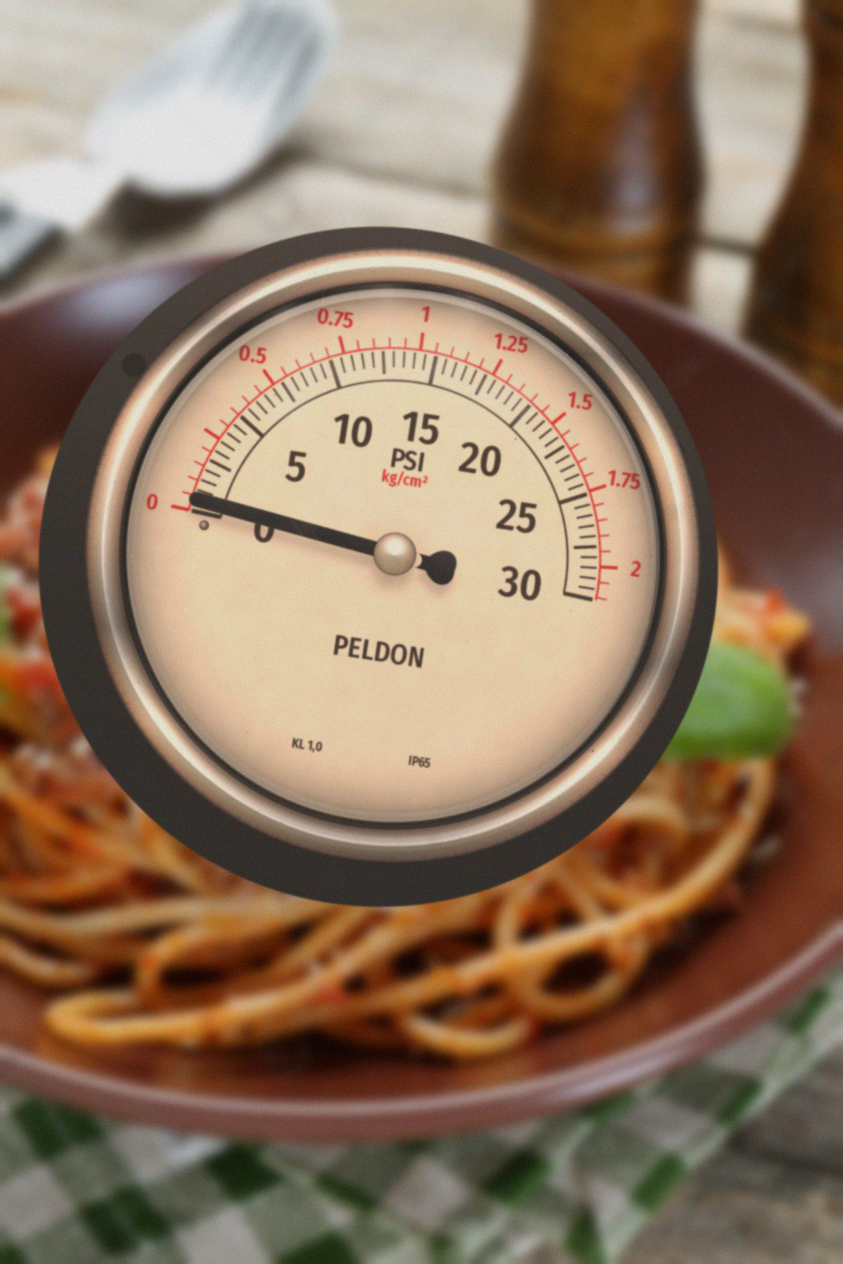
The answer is 0.5 psi
